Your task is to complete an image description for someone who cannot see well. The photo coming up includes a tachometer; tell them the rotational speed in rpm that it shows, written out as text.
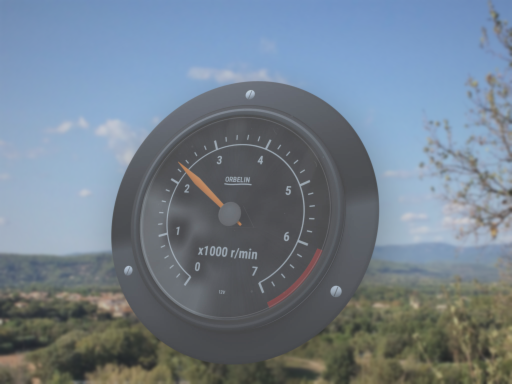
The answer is 2300 rpm
